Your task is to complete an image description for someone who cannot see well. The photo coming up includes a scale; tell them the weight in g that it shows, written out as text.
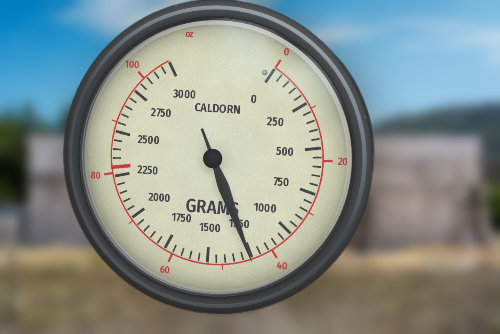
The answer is 1250 g
